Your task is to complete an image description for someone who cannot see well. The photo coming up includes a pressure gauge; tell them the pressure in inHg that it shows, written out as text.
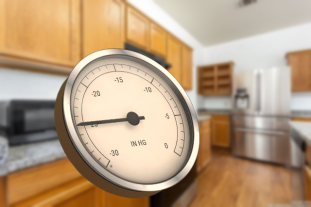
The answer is -25 inHg
